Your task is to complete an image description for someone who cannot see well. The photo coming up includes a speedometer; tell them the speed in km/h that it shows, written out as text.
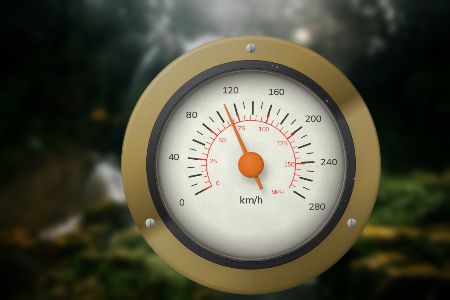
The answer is 110 km/h
